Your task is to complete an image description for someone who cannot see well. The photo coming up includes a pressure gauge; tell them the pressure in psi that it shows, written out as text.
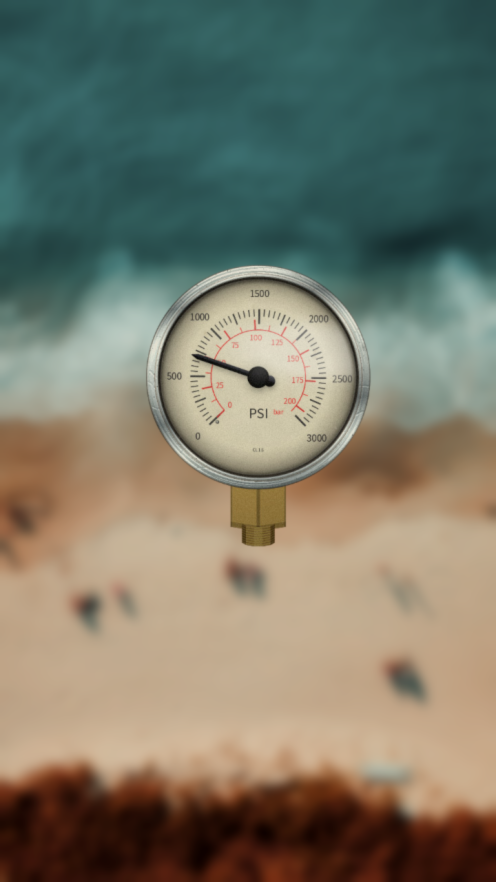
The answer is 700 psi
